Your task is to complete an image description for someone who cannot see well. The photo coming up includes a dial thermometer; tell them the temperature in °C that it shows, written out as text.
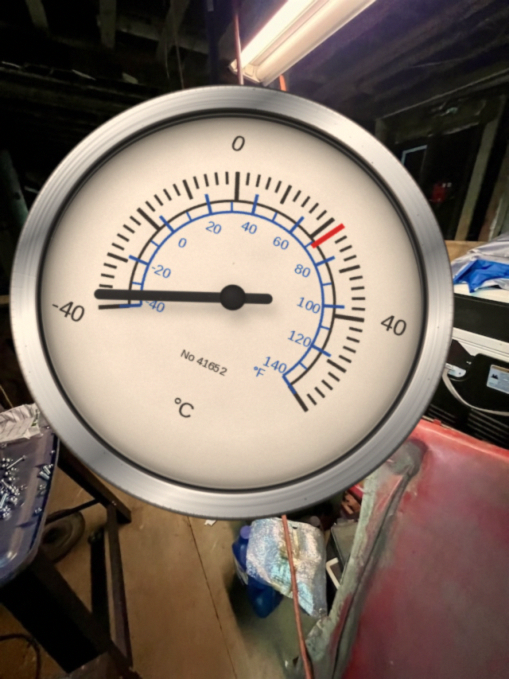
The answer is -38 °C
